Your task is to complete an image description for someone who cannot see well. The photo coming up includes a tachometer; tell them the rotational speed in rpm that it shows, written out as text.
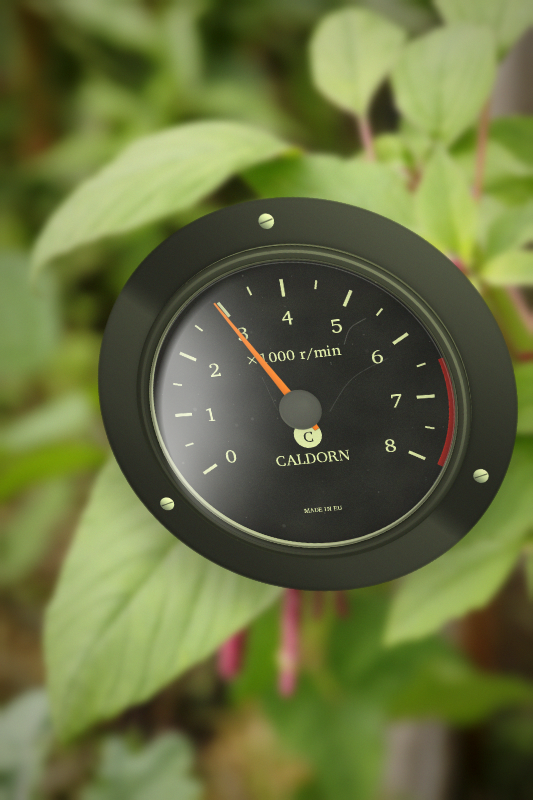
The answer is 3000 rpm
